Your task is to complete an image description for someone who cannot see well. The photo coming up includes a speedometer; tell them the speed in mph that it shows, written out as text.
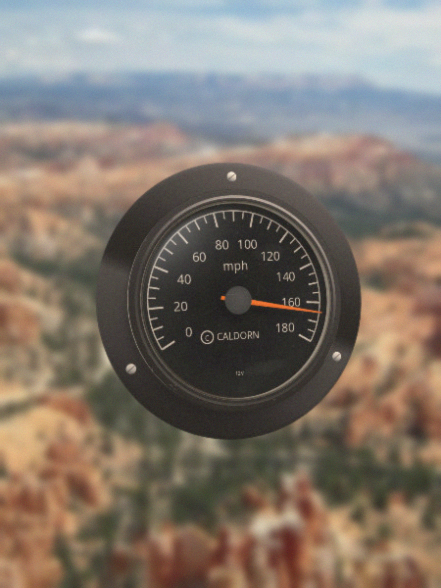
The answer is 165 mph
